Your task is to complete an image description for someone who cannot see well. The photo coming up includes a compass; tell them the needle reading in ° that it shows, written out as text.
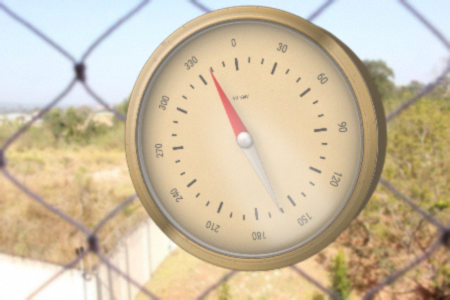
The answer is 340 °
